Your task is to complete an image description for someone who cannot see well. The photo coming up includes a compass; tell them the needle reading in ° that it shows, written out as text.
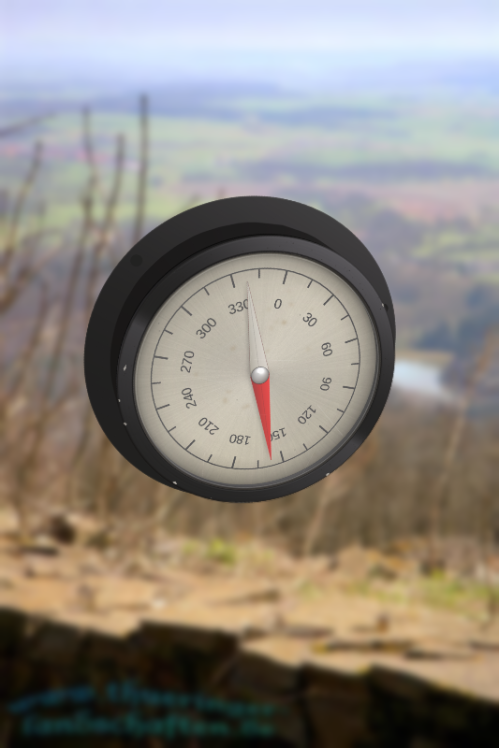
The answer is 157.5 °
